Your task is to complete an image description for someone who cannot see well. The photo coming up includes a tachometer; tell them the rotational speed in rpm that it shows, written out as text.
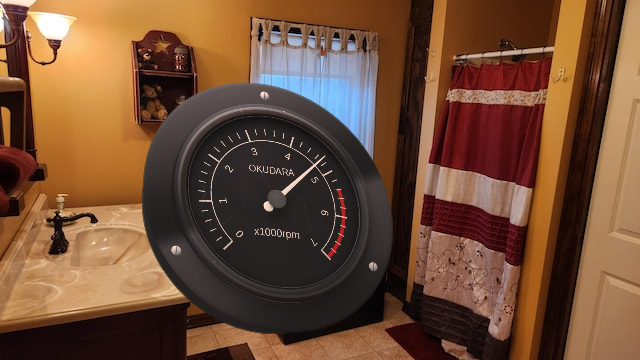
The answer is 4700 rpm
